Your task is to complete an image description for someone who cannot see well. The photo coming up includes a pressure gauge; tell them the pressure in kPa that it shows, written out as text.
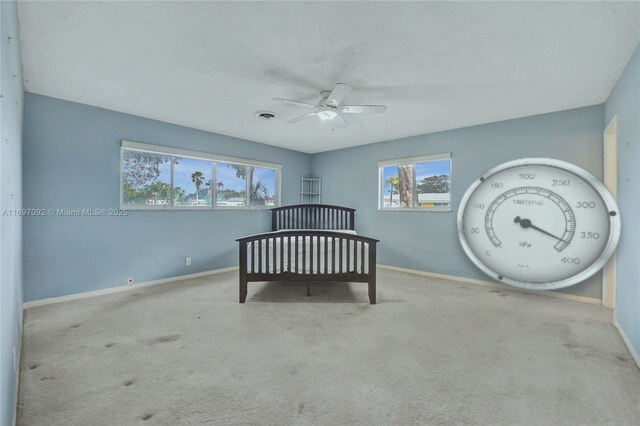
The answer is 375 kPa
